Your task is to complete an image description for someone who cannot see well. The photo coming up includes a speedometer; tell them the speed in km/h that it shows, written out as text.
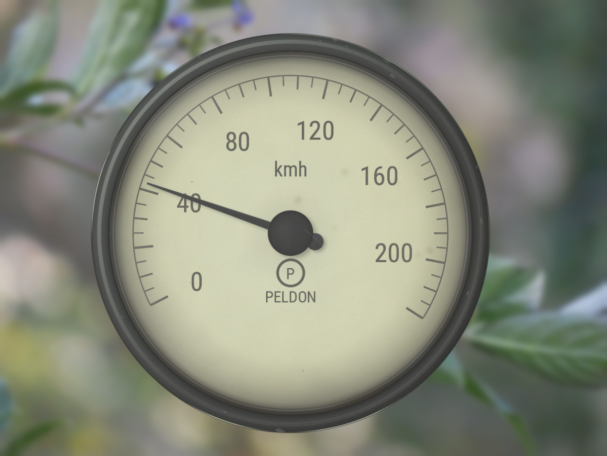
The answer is 42.5 km/h
